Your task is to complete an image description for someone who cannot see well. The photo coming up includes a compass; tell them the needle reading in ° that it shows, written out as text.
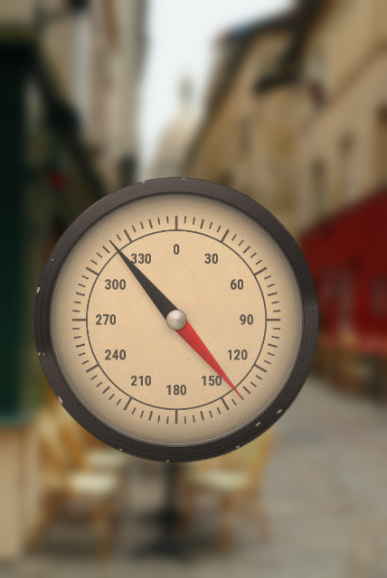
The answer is 140 °
